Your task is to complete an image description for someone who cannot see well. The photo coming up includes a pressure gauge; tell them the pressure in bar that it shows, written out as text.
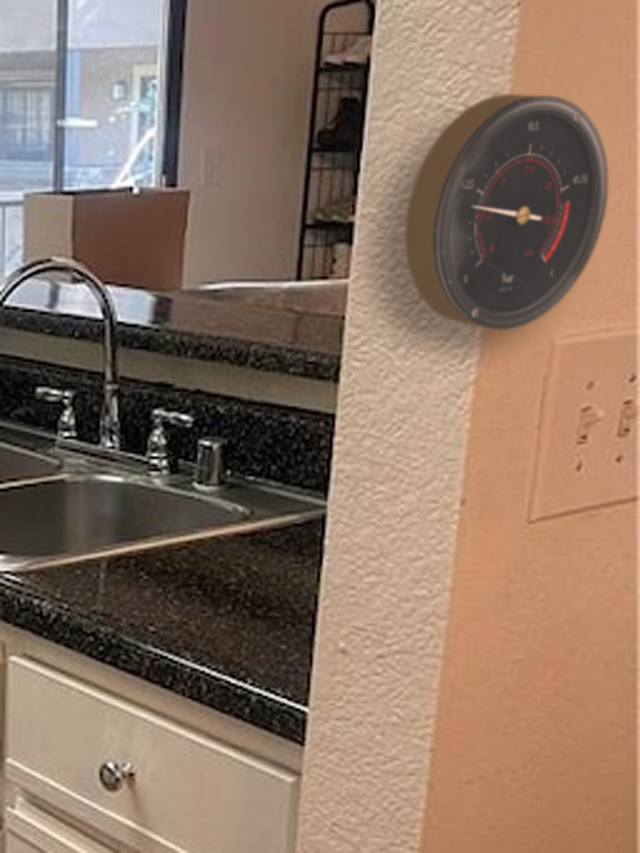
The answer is 0.2 bar
